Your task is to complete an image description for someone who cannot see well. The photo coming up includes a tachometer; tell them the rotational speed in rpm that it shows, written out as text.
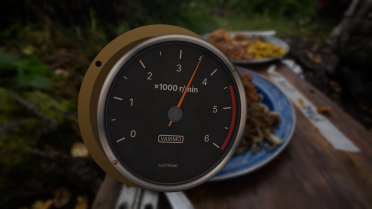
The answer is 3500 rpm
